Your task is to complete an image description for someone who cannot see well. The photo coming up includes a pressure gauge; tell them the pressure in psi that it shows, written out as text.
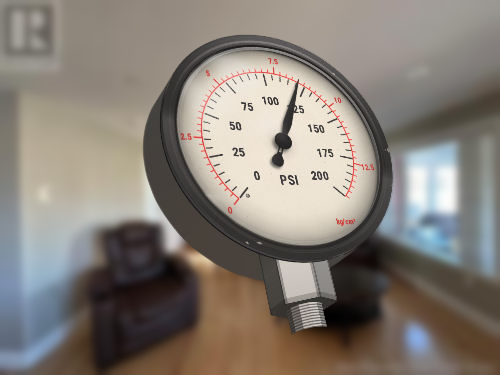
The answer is 120 psi
